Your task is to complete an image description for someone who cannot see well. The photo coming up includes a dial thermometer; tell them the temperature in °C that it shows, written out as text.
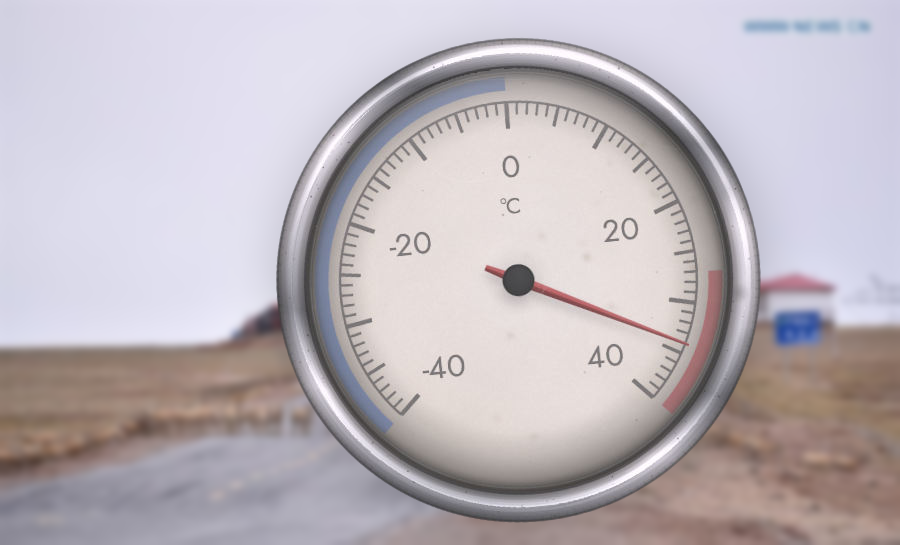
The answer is 34 °C
